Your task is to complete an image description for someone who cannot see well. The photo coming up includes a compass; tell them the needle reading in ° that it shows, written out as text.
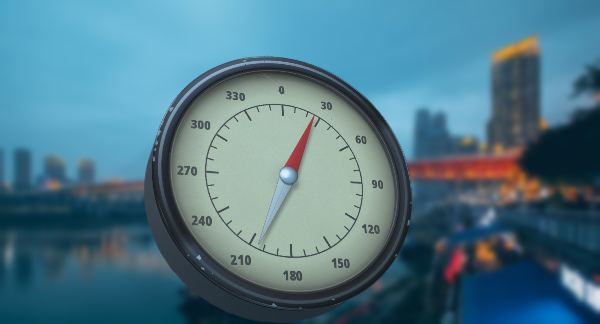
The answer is 25 °
